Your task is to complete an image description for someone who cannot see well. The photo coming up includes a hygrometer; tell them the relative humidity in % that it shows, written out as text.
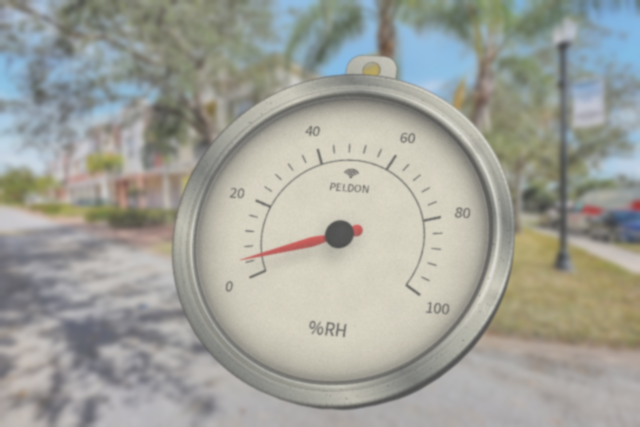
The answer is 4 %
